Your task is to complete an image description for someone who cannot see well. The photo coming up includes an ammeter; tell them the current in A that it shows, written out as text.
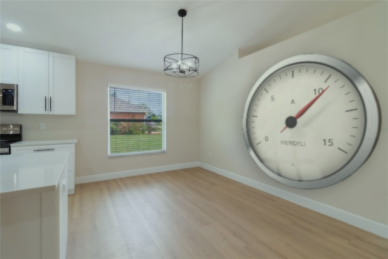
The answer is 10.5 A
